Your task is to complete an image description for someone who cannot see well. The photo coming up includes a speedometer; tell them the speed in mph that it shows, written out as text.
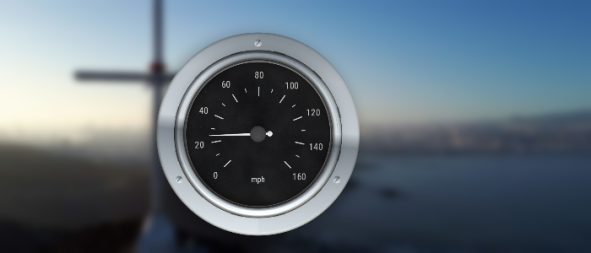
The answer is 25 mph
